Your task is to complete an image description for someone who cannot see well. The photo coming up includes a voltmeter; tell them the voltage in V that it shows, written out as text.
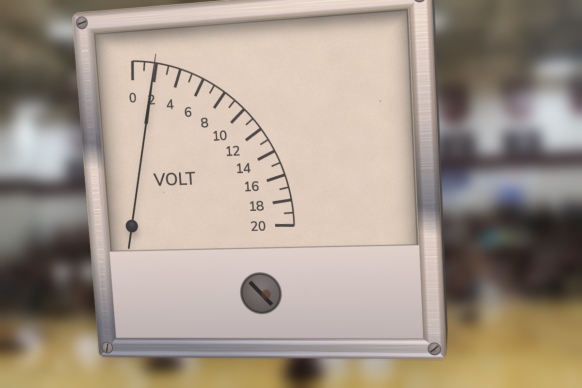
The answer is 2 V
